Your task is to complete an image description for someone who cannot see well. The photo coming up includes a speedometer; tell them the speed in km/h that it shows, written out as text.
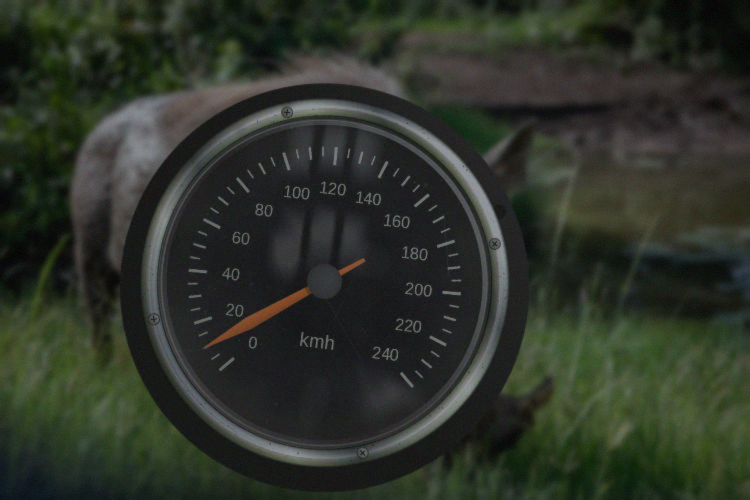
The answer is 10 km/h
